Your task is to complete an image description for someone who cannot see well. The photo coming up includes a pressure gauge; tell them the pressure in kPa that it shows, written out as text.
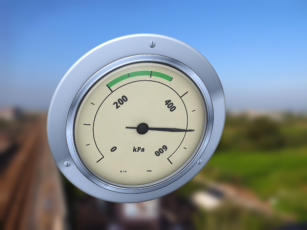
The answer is 500 kPa
